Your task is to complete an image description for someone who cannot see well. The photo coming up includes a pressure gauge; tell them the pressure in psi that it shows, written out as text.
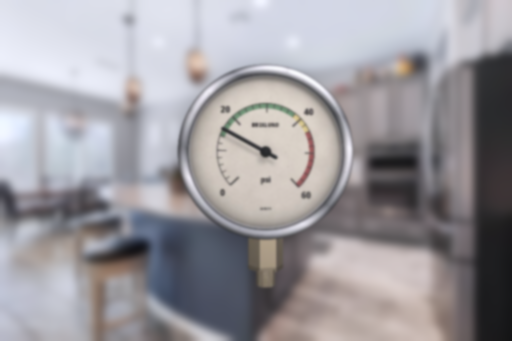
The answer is 16 psi
